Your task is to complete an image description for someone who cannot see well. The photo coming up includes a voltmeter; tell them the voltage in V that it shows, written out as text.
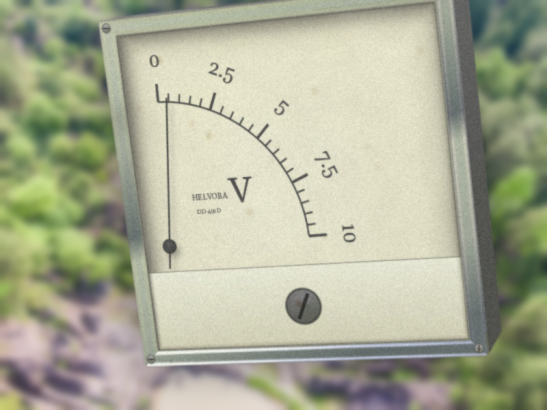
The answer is 0.5 V
